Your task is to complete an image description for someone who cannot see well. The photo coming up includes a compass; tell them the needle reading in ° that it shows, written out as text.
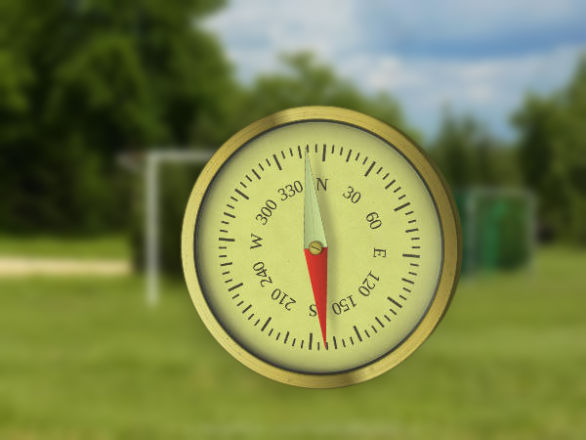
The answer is 170 °
